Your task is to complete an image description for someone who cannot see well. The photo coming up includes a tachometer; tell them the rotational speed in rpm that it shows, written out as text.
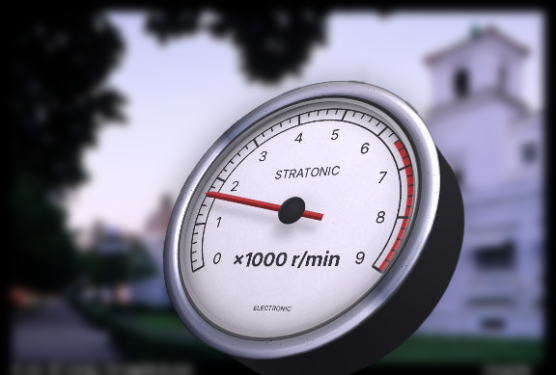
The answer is 1600 rpm
